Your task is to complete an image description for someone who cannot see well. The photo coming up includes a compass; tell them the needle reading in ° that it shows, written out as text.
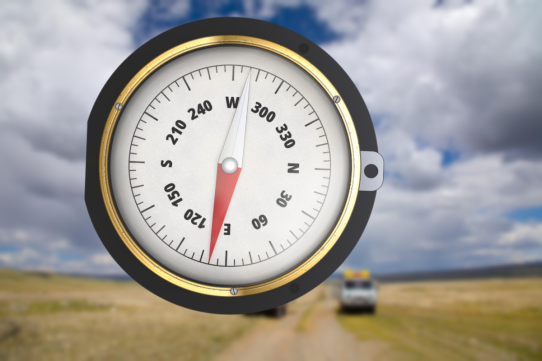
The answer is 100 °
